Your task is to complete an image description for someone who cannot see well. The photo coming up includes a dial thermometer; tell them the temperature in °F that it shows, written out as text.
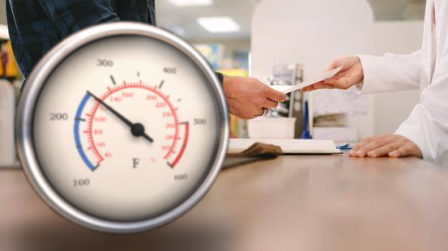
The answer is 250 °F
